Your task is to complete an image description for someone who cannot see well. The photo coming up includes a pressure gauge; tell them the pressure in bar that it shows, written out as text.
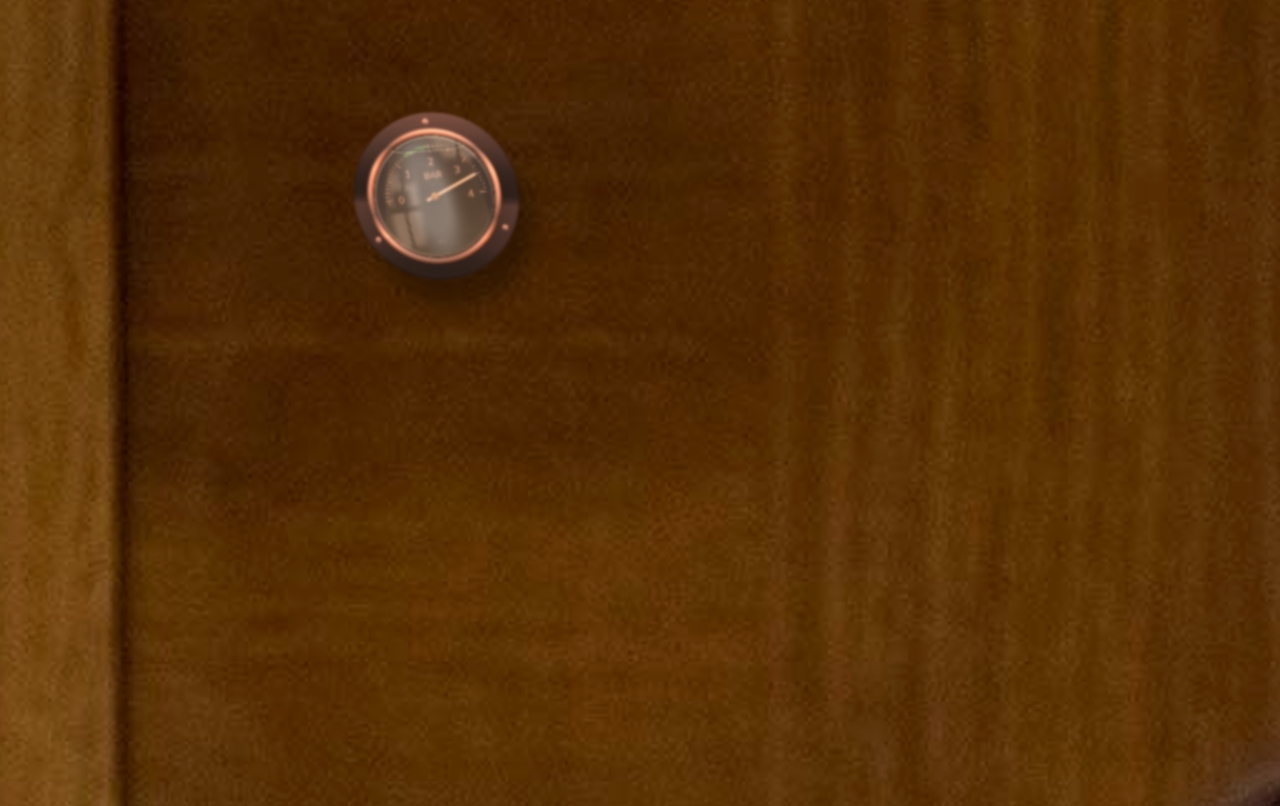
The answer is 3.5 bar
